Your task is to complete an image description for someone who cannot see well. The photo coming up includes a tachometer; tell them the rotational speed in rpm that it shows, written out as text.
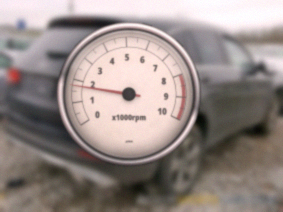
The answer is 1750 rpm
